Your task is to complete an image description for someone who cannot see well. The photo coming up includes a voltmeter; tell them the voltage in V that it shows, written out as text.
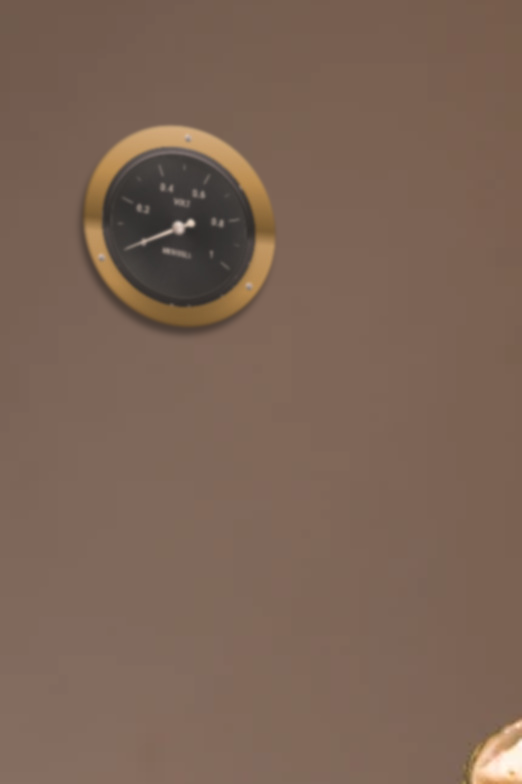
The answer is 0 V
